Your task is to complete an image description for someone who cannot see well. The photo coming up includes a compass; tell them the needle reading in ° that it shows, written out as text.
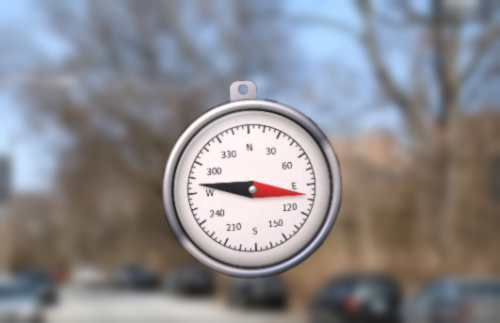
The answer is 100 °
